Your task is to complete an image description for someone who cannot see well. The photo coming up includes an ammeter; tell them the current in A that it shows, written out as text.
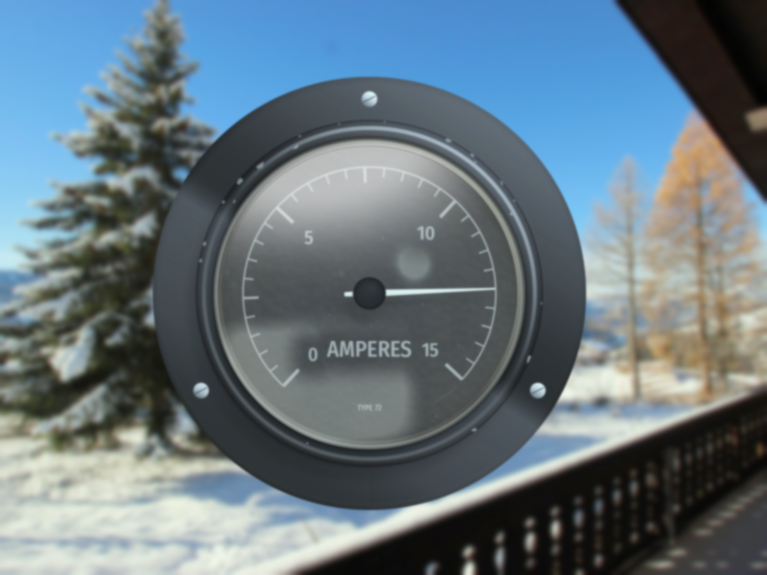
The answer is 12.5 A
